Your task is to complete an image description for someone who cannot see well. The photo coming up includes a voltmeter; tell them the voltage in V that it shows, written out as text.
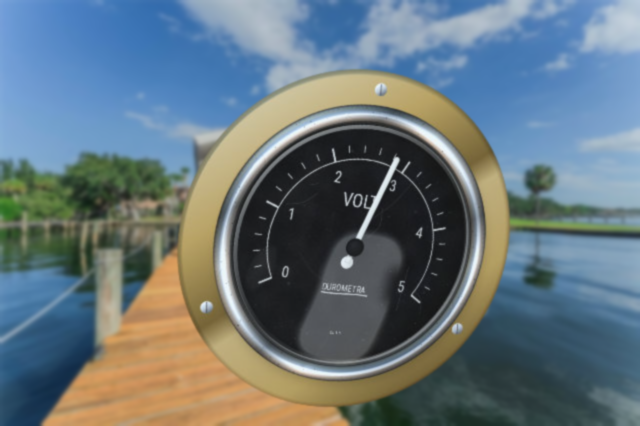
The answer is 2.8 V
